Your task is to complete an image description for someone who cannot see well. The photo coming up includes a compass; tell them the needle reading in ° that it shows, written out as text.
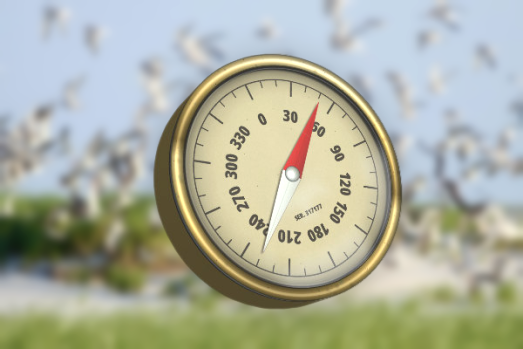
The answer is 50 °
